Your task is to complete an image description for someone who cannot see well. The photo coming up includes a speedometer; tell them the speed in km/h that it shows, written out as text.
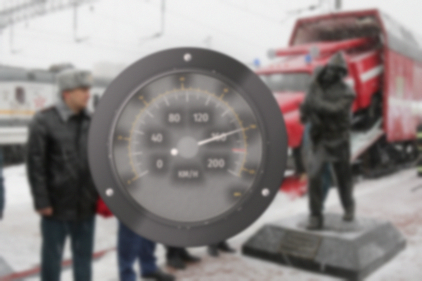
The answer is 160 km/h
